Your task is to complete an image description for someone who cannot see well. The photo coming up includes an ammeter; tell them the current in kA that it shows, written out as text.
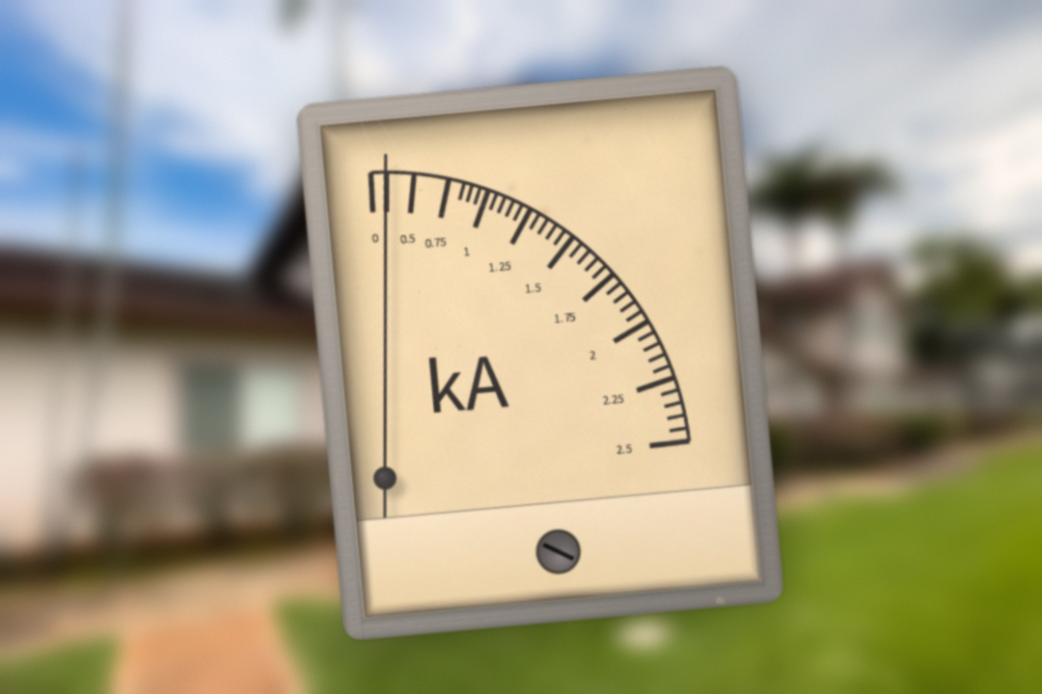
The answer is 0.25 kA
